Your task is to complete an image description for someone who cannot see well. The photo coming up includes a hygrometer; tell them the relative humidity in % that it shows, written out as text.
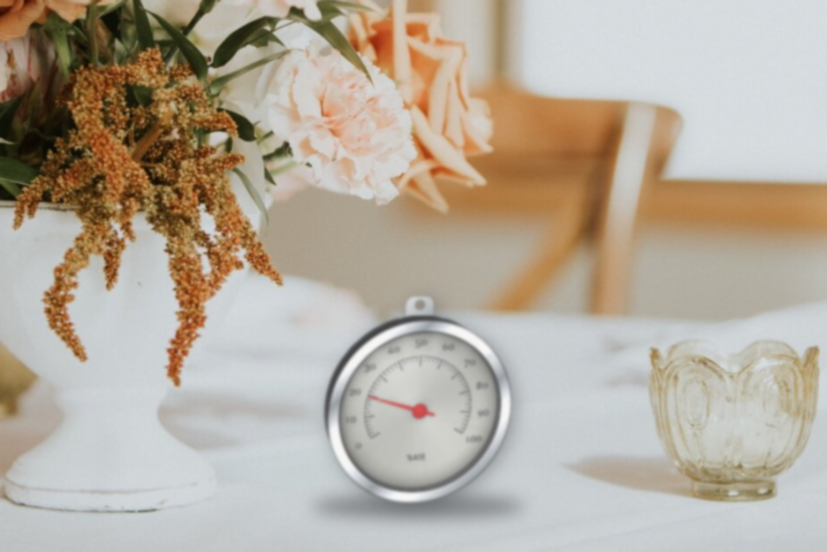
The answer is 20 %
